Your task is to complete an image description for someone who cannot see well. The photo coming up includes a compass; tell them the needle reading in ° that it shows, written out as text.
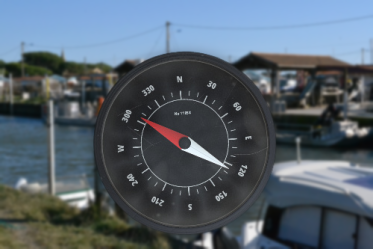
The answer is 305 °
